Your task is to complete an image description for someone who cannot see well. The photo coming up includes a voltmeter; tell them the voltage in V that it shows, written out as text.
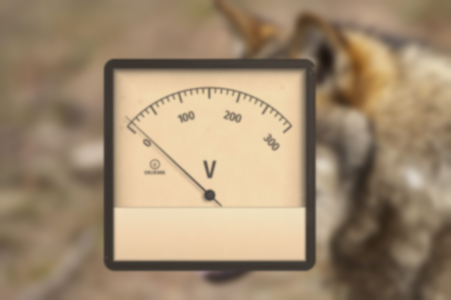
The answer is 10 V
